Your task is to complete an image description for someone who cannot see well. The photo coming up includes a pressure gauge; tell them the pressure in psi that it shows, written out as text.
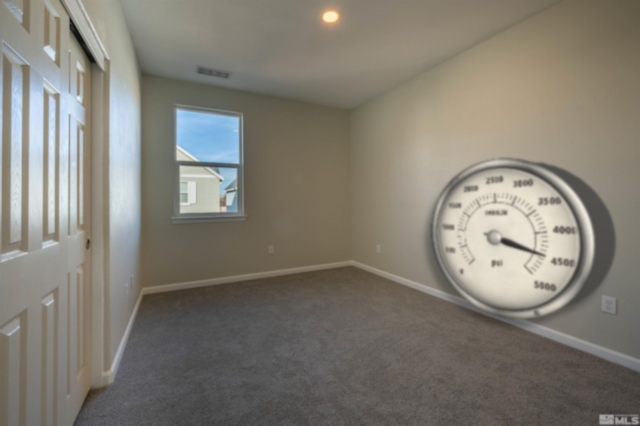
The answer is 4500 psi
